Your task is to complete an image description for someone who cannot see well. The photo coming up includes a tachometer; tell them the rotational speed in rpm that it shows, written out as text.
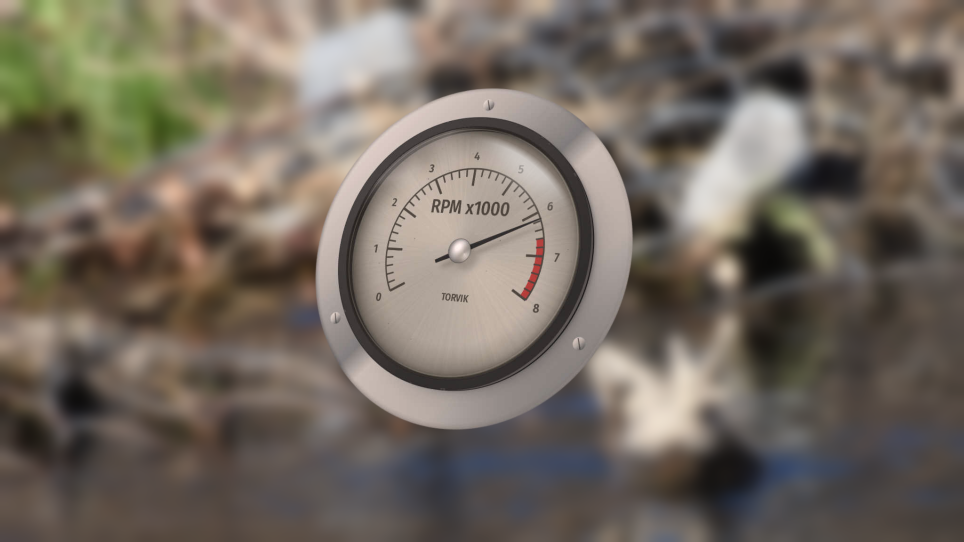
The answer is 6200 rpm
